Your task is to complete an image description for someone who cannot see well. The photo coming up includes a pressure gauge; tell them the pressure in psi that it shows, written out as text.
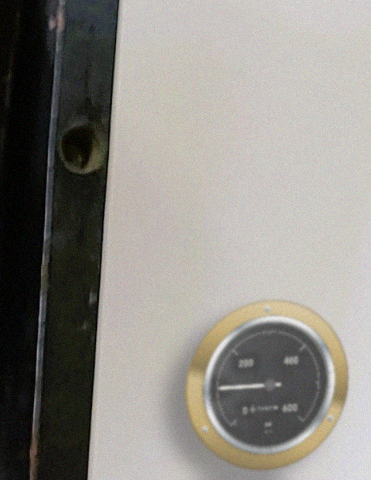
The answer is 100 psi
